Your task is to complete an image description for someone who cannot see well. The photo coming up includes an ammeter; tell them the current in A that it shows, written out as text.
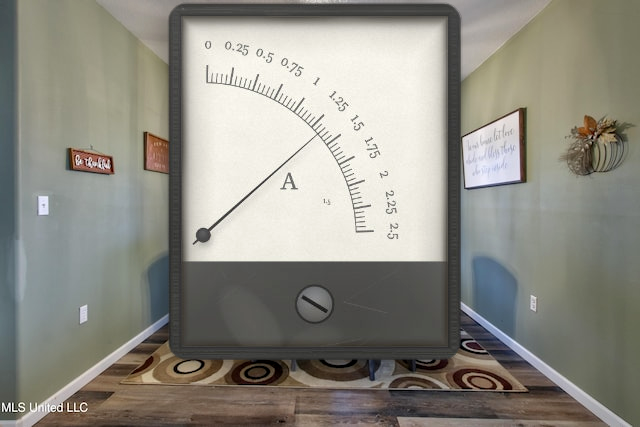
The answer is 1.35 A
